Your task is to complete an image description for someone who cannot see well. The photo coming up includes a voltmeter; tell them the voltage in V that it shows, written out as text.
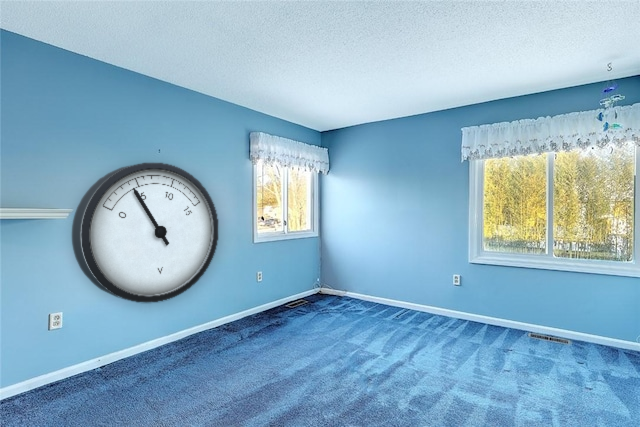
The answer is 4 V
